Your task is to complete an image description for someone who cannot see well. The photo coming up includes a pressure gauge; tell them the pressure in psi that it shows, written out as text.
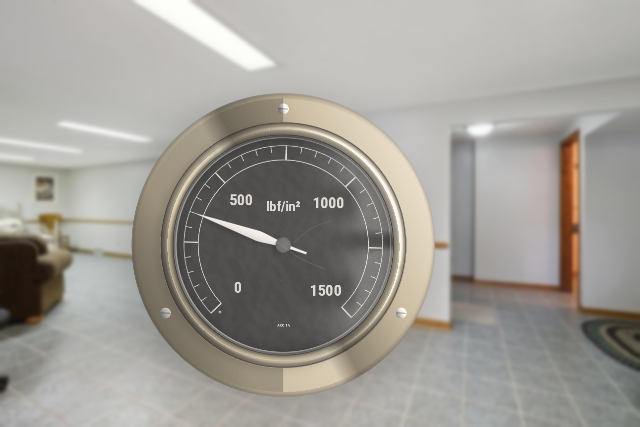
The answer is 350 psi
